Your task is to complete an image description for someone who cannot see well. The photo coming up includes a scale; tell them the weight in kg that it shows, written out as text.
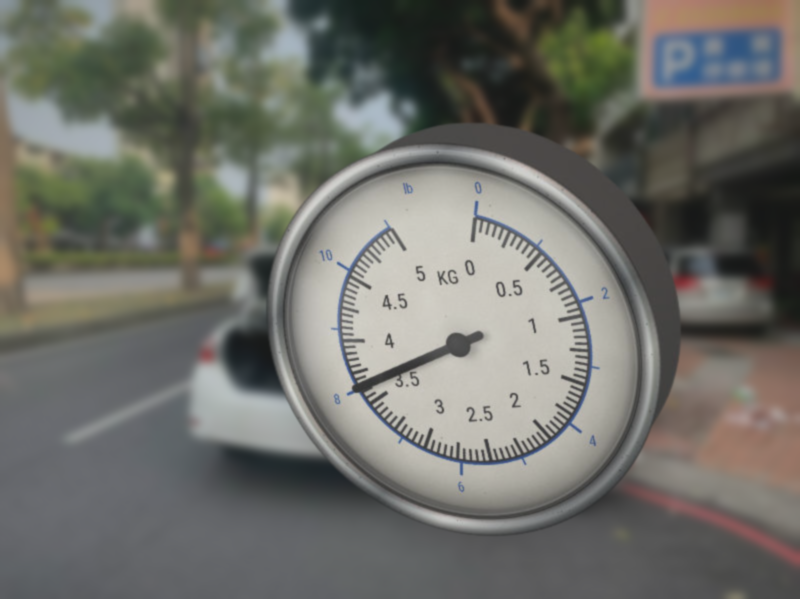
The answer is 3.65 kg
